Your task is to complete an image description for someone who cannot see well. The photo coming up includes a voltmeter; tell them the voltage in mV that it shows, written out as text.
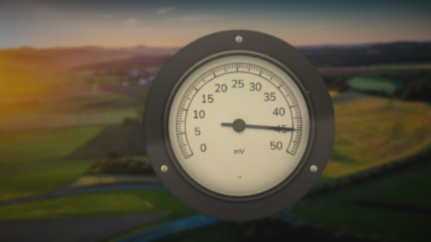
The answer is 45 mV
